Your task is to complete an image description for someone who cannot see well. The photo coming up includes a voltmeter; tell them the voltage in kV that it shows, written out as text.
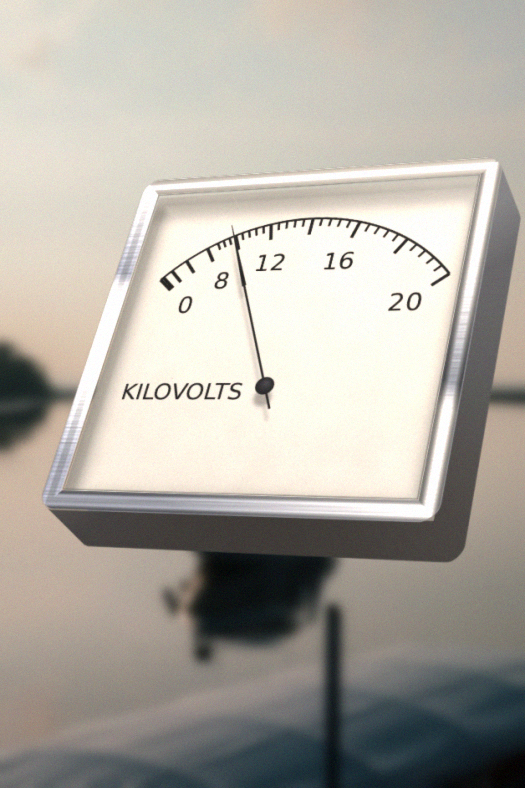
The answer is 10 kV
